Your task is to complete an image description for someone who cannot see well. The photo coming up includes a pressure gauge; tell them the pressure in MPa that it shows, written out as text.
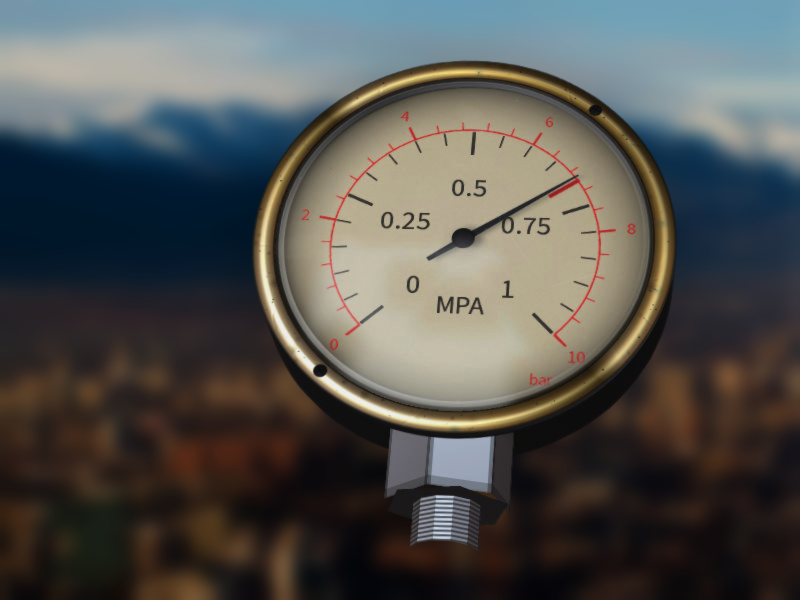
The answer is 0.7 MPa
